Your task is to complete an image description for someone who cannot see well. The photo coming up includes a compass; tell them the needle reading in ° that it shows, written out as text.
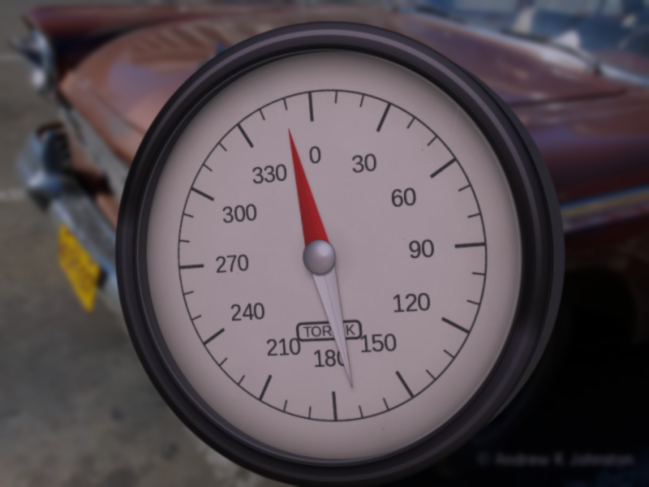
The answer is 350 °
